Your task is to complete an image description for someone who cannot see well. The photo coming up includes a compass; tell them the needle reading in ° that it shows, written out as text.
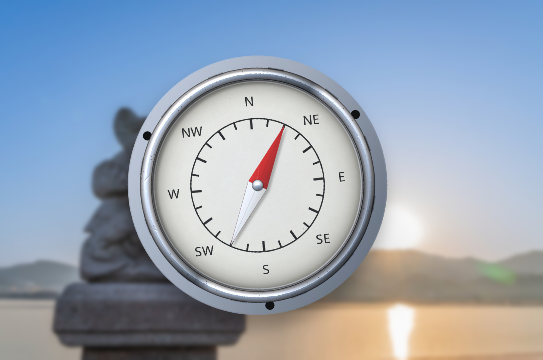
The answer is 30 °
